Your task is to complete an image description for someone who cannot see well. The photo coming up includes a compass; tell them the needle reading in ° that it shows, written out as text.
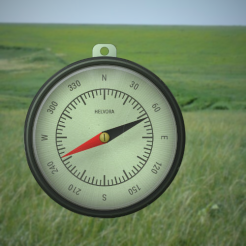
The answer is 245 °
